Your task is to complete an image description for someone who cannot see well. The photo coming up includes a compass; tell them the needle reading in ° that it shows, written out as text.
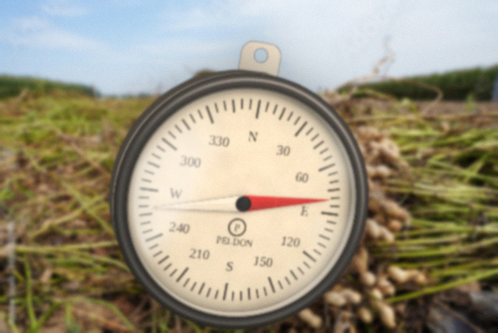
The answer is 80 °
